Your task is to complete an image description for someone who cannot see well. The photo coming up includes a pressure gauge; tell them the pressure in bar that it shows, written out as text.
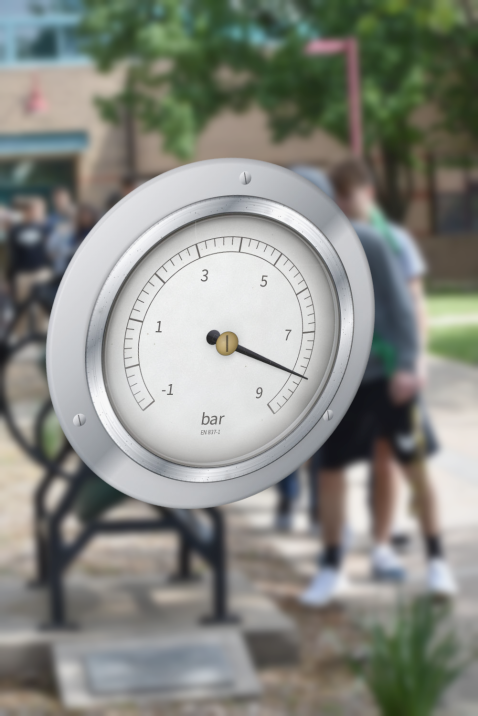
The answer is 8 bar
